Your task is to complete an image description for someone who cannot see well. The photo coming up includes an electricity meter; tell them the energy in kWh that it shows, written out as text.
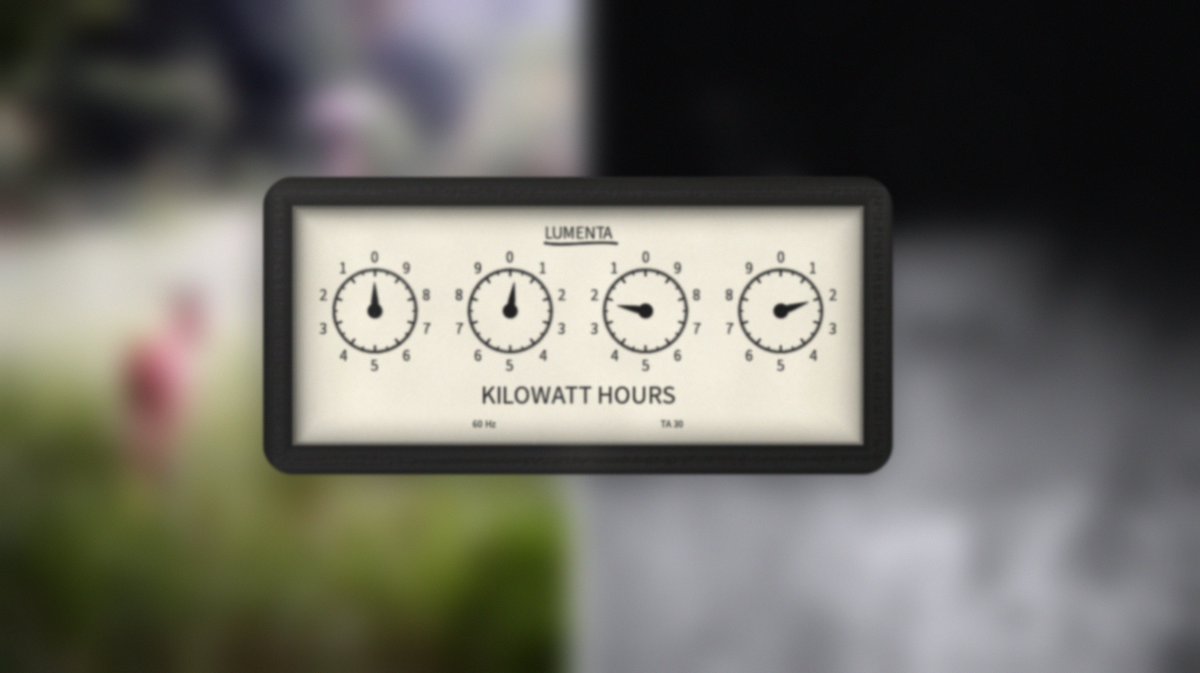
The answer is 22 kWh
